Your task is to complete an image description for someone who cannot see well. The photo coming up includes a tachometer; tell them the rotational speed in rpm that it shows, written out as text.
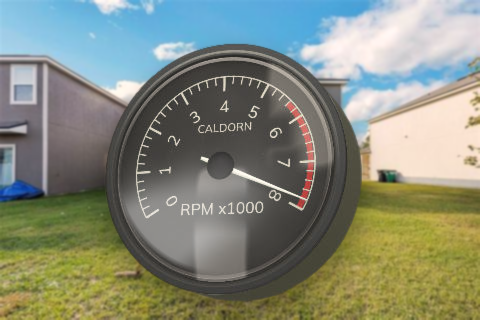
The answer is 7800 rpm
